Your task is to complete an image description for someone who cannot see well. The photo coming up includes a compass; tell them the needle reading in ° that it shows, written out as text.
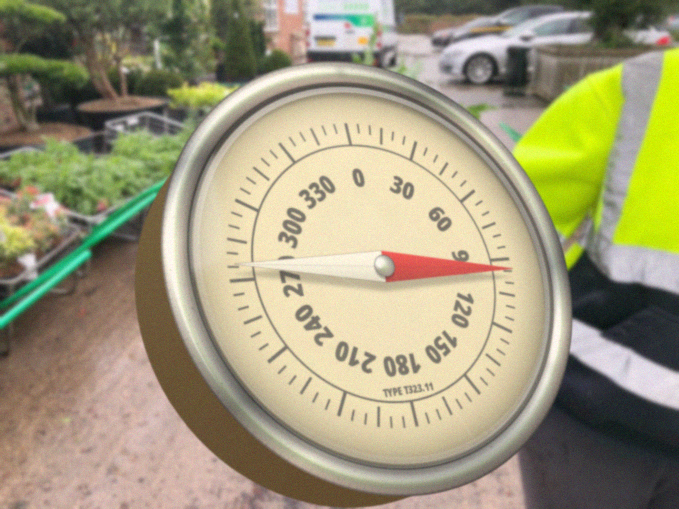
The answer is 95 °
